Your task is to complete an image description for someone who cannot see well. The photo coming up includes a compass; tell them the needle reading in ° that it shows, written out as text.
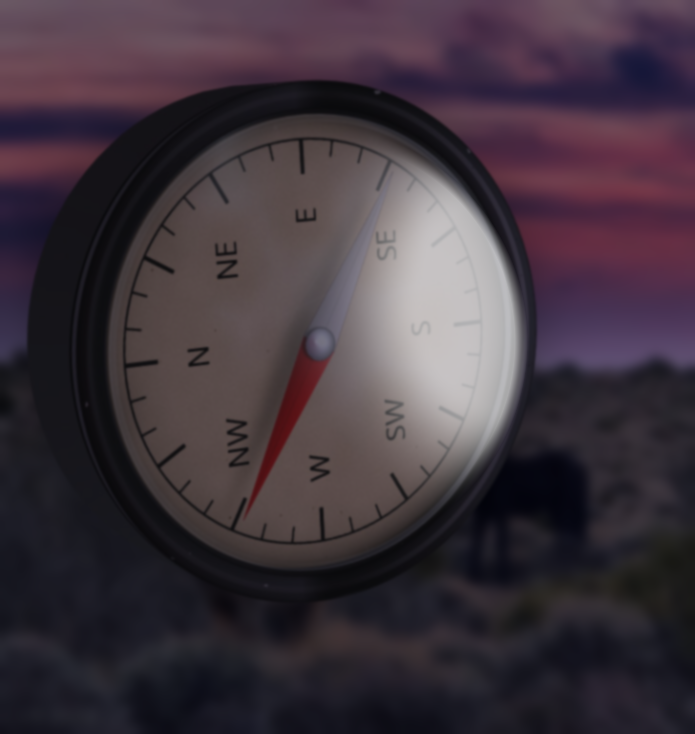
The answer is 300 °
